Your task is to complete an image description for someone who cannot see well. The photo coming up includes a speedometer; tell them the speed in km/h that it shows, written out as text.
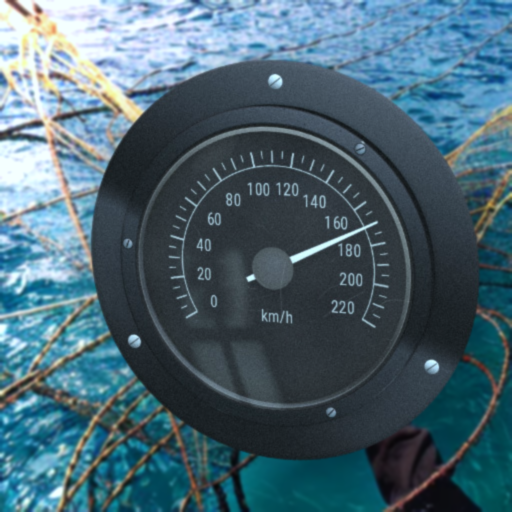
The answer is 170 km/h
